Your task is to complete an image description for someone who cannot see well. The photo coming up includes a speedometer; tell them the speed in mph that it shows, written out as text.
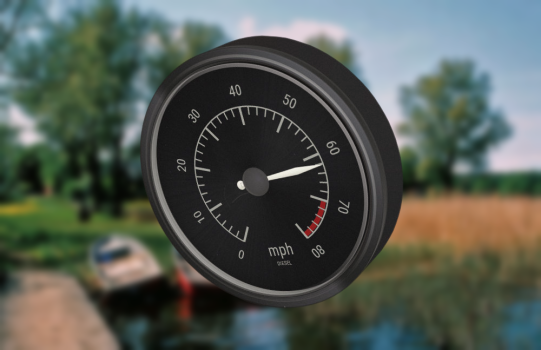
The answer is 62 mph
